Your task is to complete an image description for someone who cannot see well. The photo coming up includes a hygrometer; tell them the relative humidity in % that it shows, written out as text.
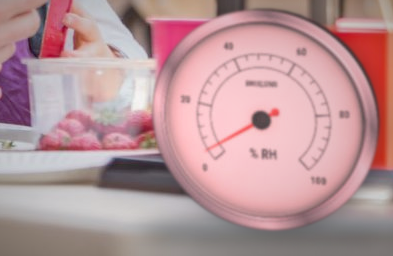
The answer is 4 %
